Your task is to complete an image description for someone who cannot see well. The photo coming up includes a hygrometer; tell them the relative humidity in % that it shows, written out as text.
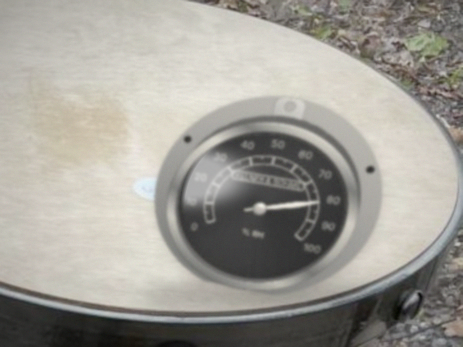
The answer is 80 %
